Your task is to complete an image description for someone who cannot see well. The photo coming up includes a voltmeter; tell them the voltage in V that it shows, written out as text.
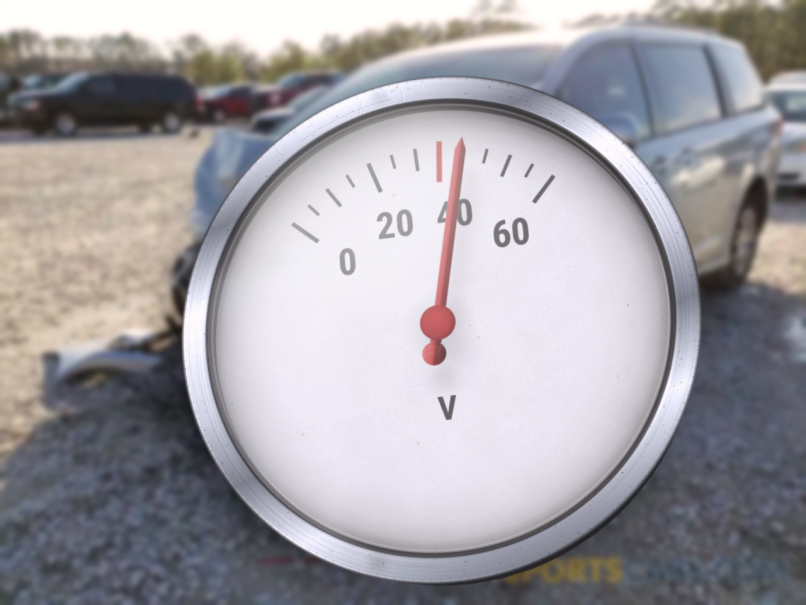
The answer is 40 V
